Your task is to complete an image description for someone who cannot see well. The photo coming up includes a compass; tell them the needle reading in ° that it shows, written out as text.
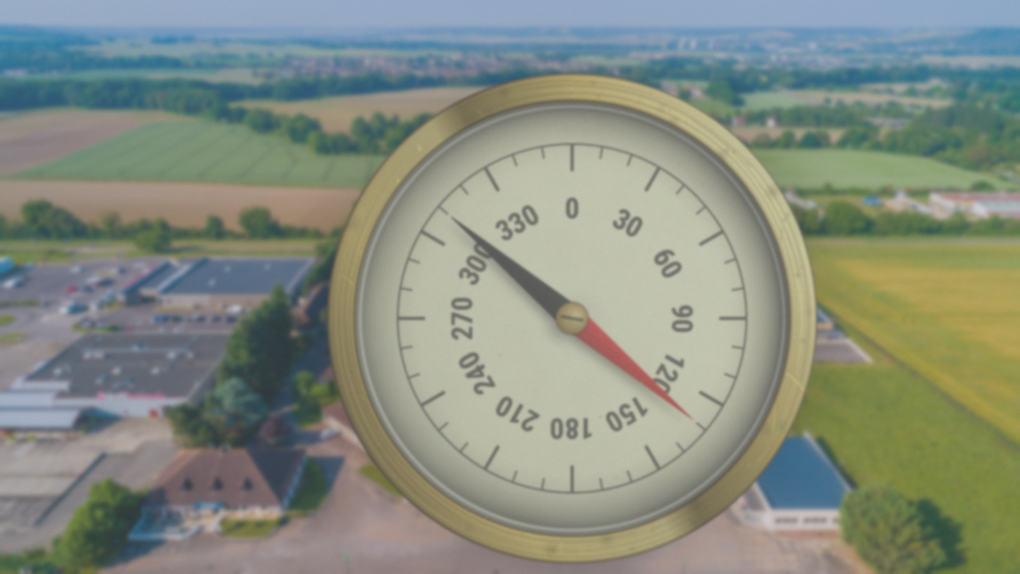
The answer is 130 °
